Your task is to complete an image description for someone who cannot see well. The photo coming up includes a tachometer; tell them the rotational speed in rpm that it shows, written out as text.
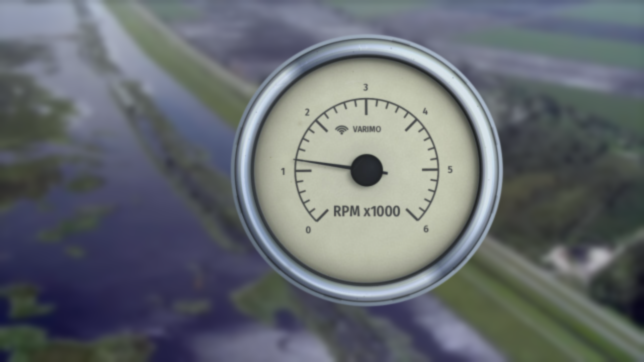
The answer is 1200 rpm
